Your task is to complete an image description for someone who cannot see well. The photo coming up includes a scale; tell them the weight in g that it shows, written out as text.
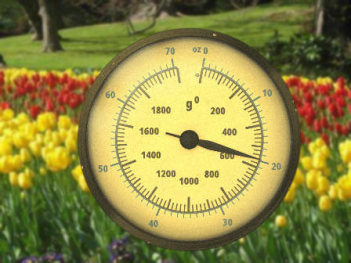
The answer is 560 g
